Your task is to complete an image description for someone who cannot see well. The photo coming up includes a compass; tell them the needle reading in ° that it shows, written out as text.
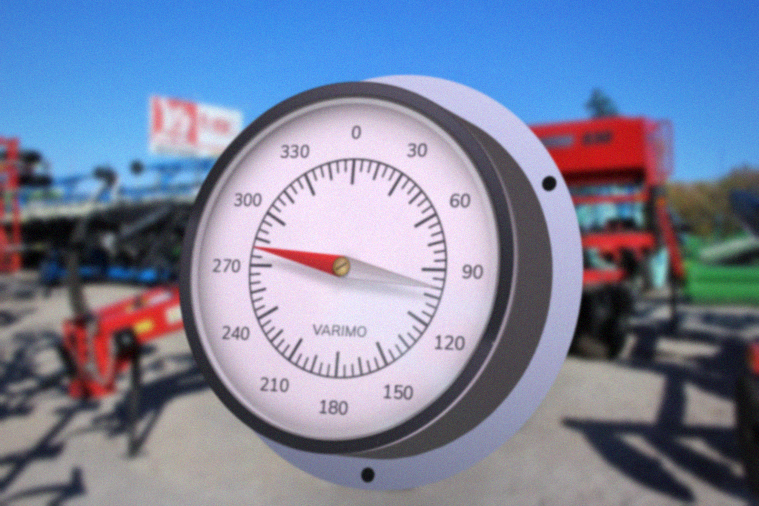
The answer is 280 °
